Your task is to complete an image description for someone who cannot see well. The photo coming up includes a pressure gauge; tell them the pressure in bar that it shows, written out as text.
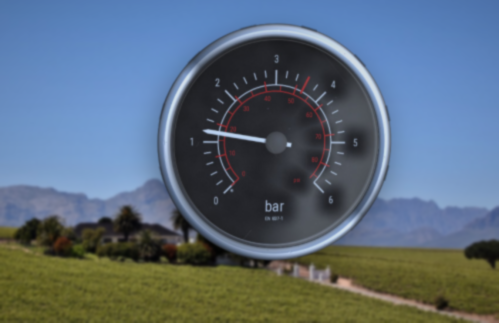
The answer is 1.2 bar
